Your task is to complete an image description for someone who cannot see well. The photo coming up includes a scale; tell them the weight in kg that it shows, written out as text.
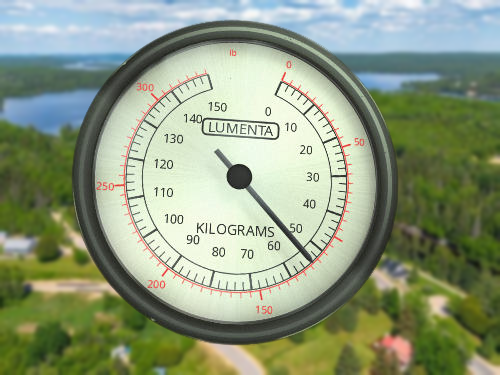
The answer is 54 kg
